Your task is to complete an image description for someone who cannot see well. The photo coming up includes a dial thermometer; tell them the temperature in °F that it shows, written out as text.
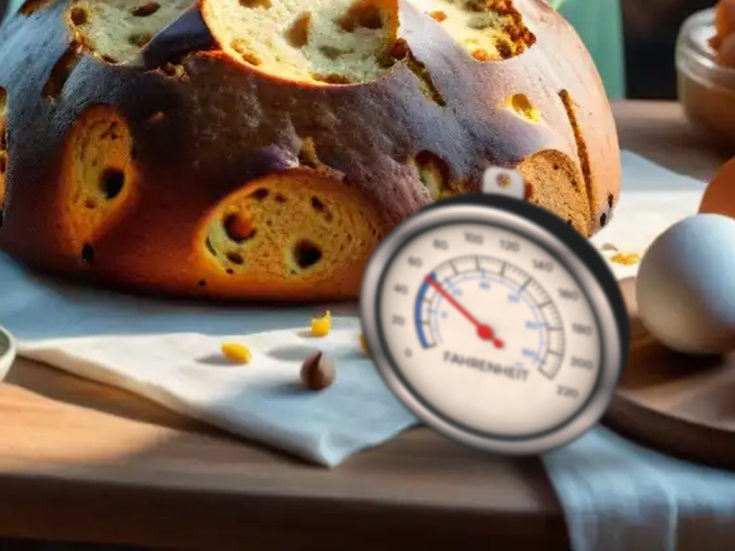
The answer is 60 °F
